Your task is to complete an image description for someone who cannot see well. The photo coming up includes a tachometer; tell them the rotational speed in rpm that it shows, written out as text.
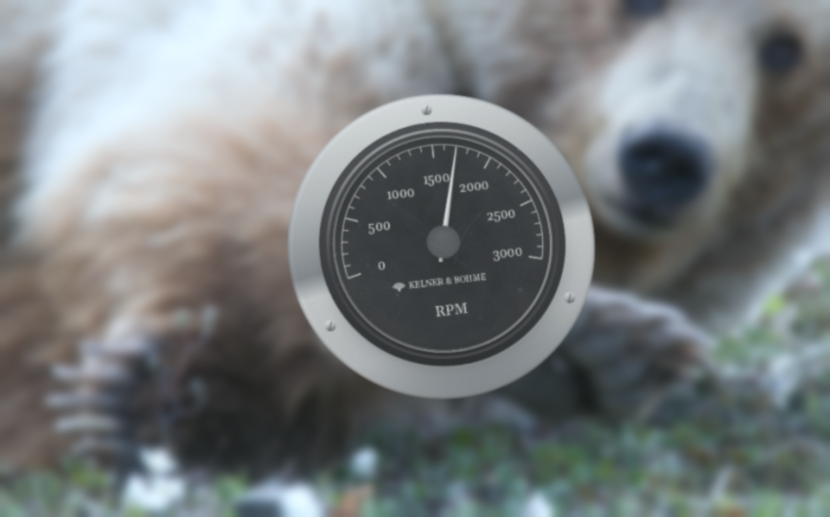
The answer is 1700 rpm
